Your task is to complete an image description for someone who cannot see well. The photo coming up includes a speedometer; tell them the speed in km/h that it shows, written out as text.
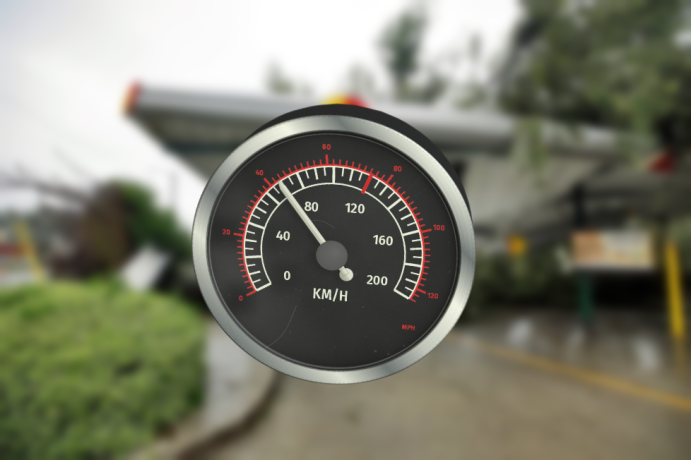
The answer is 70 km/h
